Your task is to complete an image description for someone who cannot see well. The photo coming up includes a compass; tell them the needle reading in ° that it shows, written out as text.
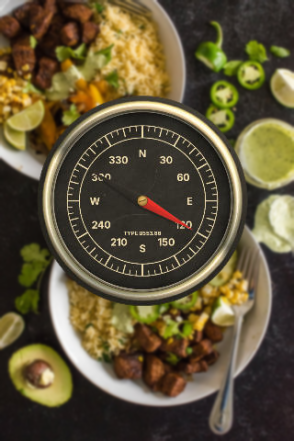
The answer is 120 °
